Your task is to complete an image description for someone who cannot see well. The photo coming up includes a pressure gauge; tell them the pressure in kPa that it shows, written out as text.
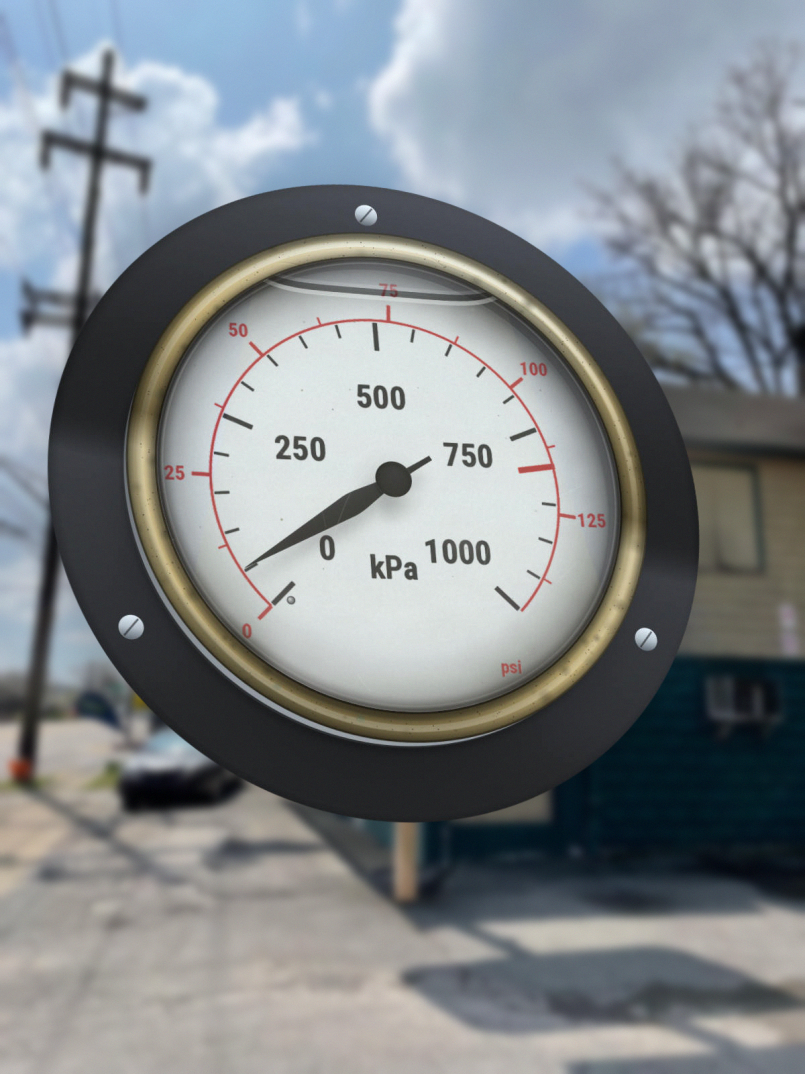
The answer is 50 kPa
